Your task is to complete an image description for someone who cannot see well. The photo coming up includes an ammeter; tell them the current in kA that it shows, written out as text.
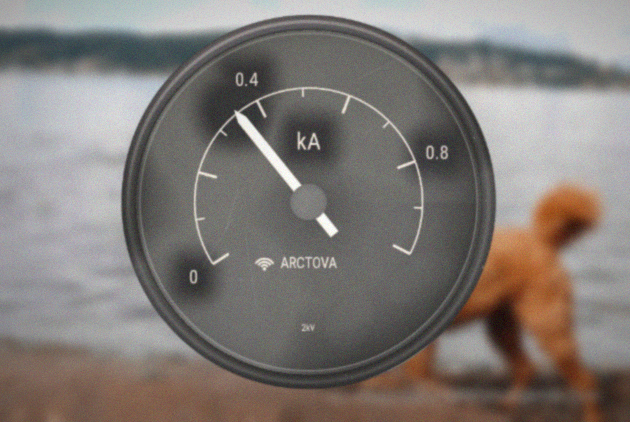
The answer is 0.35 kA
